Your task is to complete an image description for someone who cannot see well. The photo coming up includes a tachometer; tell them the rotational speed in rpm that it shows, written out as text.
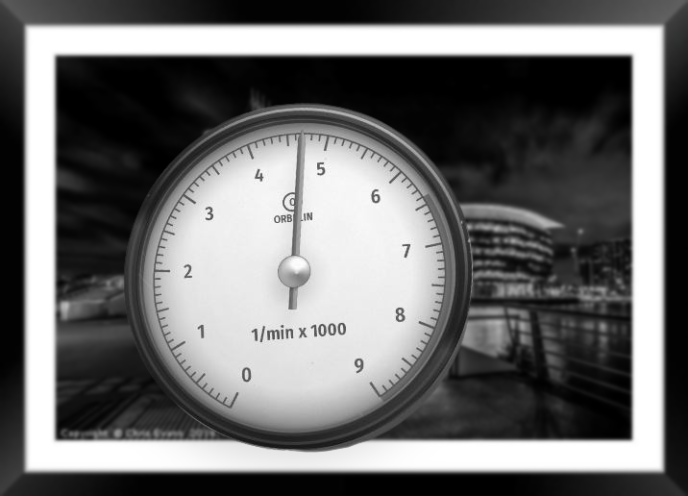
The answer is 4700 rpm
